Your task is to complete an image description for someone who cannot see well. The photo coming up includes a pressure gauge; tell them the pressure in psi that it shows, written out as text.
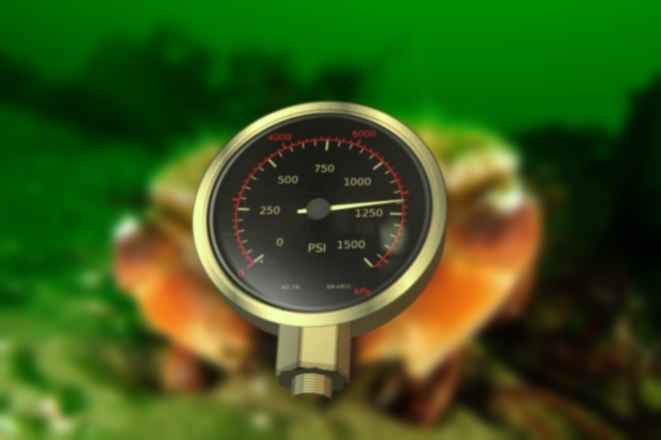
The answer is 1200 psi
